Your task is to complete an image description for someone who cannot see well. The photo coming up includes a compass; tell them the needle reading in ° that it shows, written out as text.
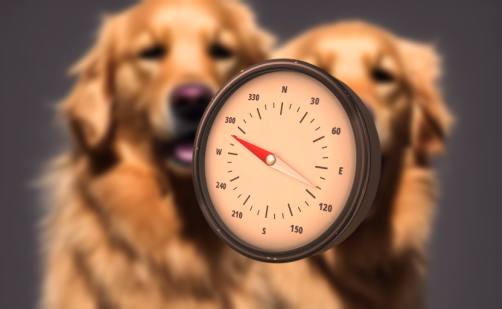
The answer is 290 °
